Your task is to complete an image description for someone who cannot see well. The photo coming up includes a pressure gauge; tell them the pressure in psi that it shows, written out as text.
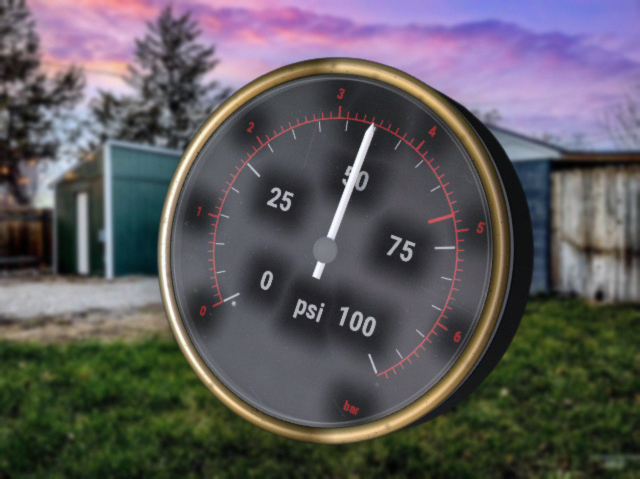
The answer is 50 psi
